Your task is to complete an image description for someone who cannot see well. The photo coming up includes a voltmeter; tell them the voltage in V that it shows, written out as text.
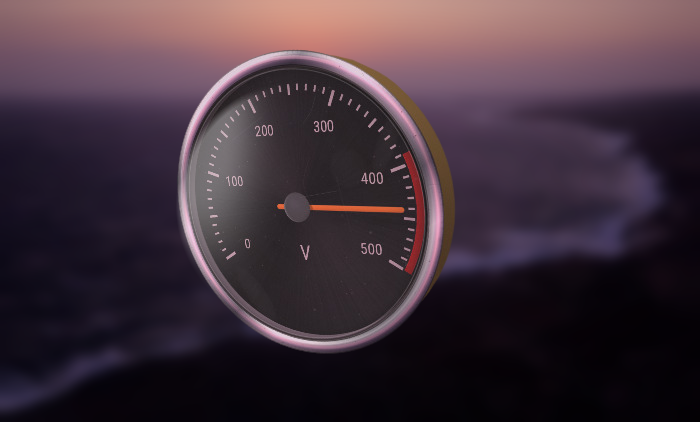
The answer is 440 V
